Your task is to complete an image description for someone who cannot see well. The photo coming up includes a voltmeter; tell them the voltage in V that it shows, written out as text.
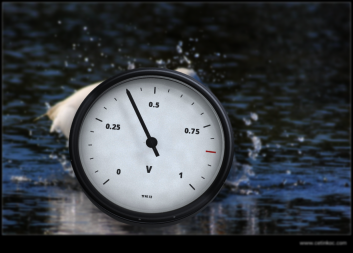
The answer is 0.4 V
